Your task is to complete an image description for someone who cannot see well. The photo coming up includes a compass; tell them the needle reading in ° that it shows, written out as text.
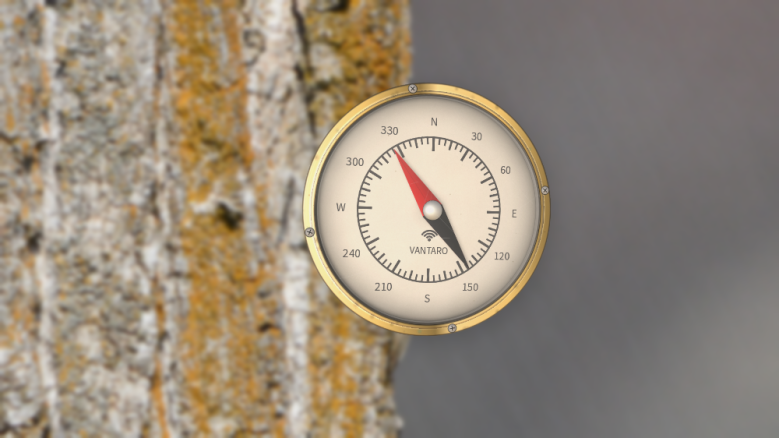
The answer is 325 °
